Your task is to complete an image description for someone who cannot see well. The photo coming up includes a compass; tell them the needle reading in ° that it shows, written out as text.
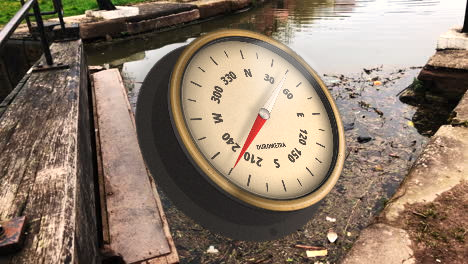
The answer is 225 °
